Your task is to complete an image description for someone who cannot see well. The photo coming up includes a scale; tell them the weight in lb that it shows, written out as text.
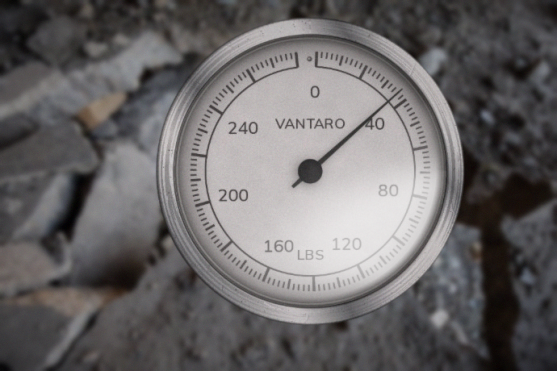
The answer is 36 lb
